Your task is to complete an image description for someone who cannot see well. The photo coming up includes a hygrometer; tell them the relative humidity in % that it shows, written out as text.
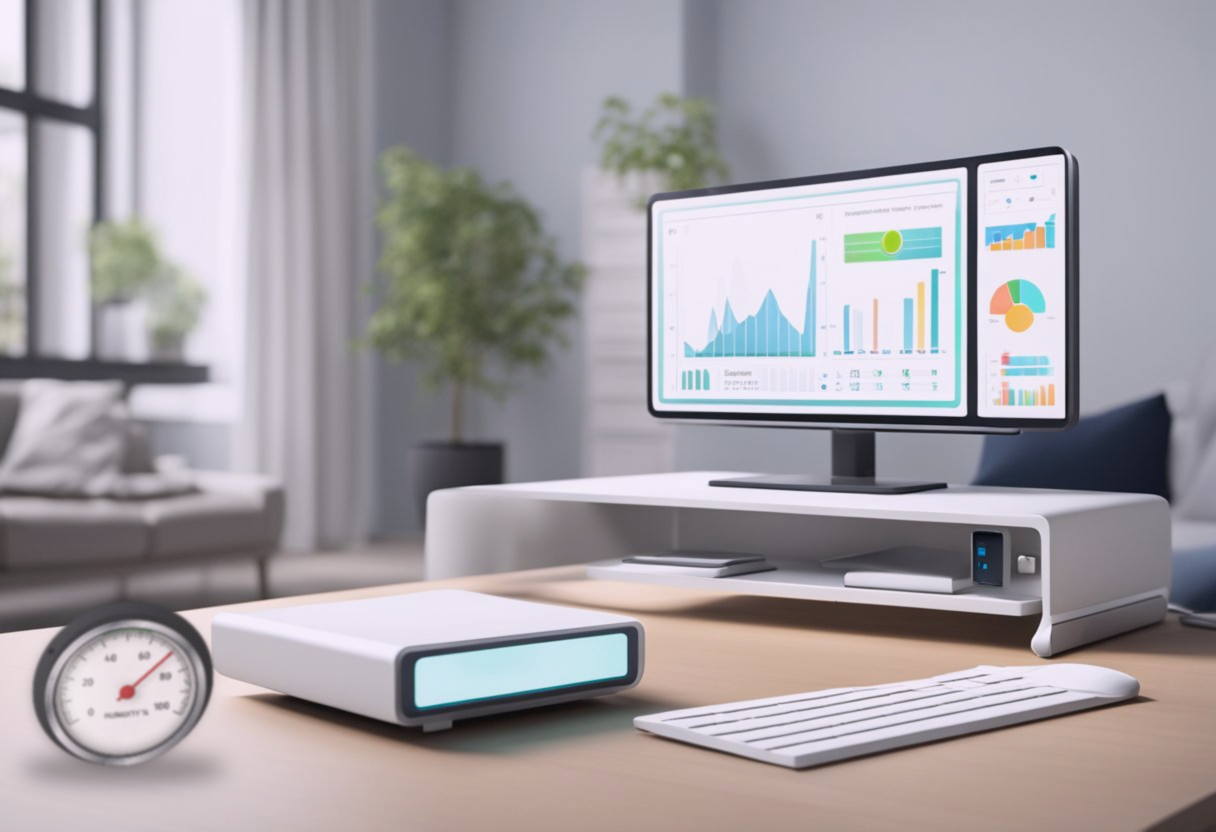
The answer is 70 %
